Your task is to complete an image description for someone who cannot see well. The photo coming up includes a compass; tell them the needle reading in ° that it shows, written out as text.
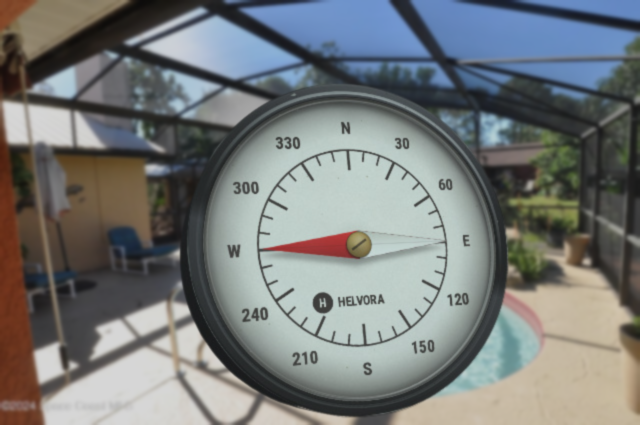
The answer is 270 °
